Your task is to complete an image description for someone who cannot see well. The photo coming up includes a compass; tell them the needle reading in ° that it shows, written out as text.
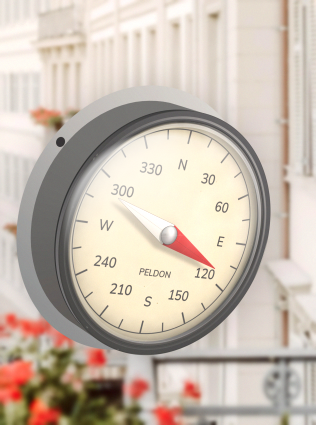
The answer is 112.5 °
